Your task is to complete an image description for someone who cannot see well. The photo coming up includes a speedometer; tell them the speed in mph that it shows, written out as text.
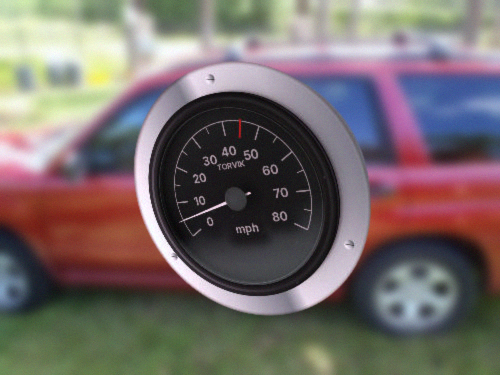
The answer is 5 mph
